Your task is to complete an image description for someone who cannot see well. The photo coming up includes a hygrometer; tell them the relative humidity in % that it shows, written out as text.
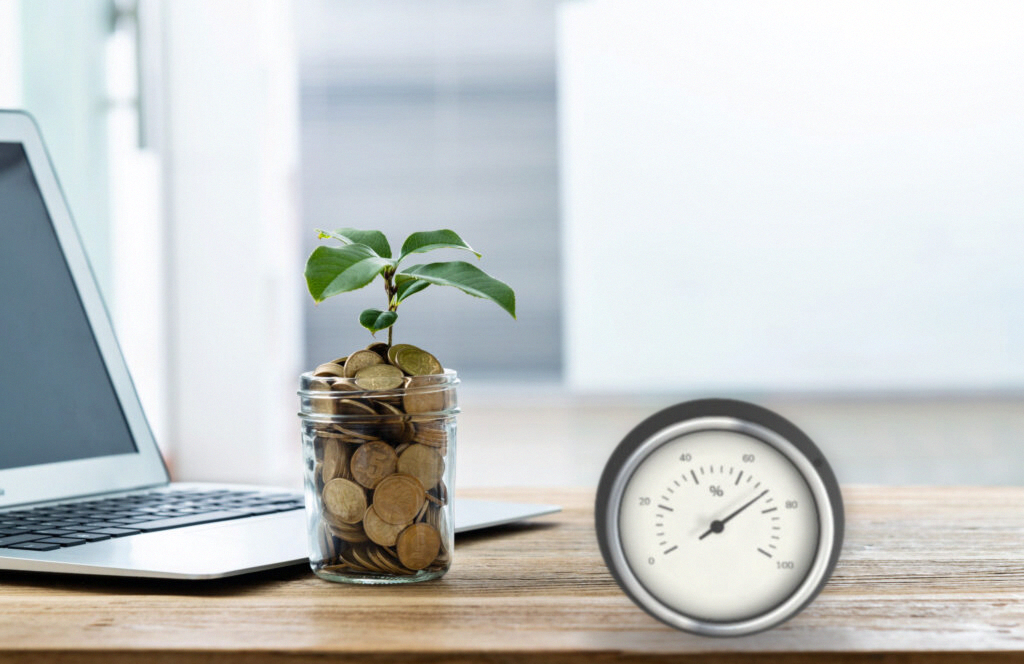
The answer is 72 %
